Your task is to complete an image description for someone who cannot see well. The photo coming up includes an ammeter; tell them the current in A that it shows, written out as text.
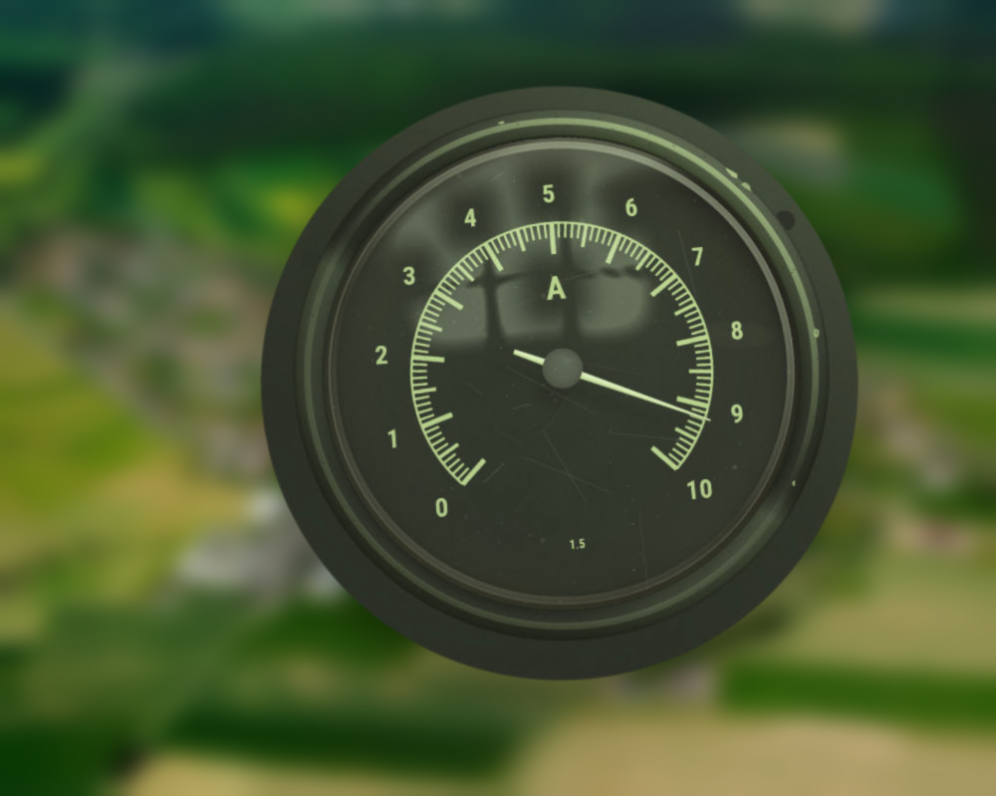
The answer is 9.2 A
